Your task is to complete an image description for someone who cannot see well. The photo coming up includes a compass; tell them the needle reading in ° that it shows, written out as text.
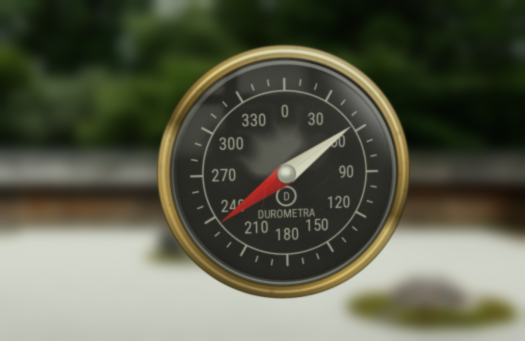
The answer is 235 °
